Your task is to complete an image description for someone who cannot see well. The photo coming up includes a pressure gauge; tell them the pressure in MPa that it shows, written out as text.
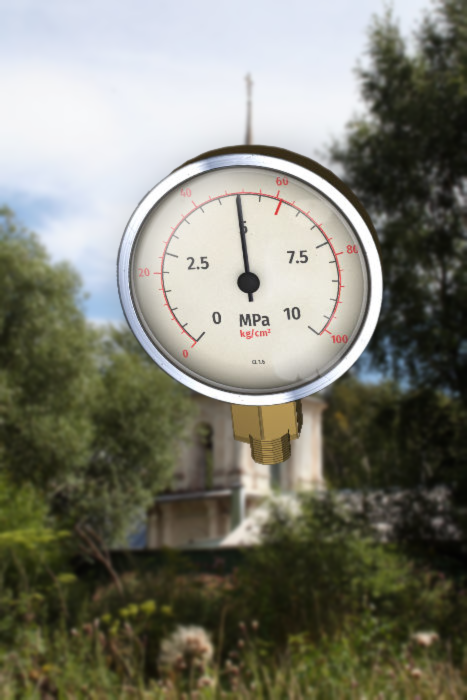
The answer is 5 MPa
